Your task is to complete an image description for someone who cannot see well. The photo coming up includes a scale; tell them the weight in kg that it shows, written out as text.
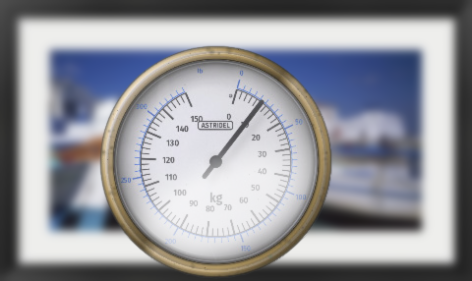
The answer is 10 kg
